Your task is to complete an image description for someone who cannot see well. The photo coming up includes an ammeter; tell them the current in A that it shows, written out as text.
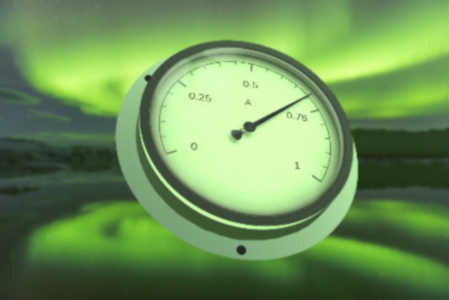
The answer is 0.7 A
